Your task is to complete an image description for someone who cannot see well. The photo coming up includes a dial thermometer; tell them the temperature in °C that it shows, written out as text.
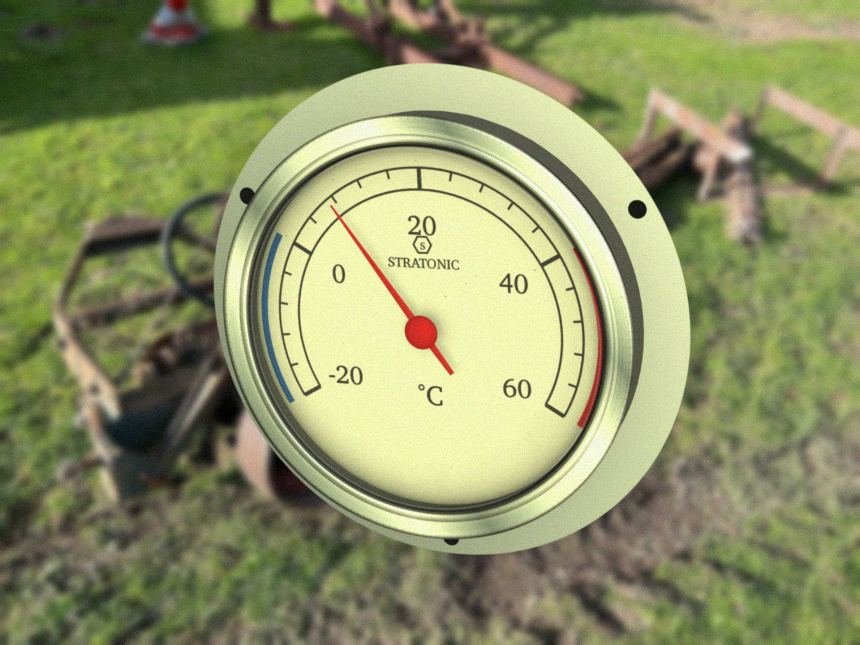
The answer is 8 °C
